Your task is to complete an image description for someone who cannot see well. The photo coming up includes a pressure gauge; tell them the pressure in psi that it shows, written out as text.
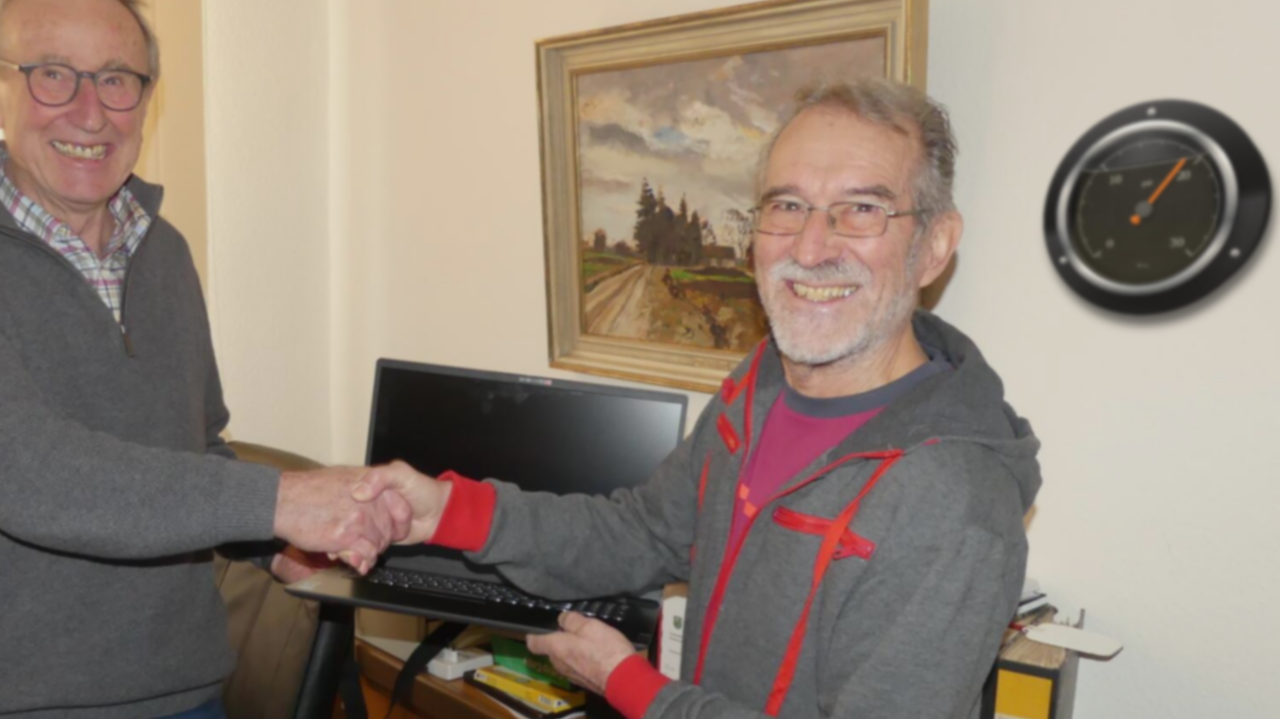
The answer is 19 psi
